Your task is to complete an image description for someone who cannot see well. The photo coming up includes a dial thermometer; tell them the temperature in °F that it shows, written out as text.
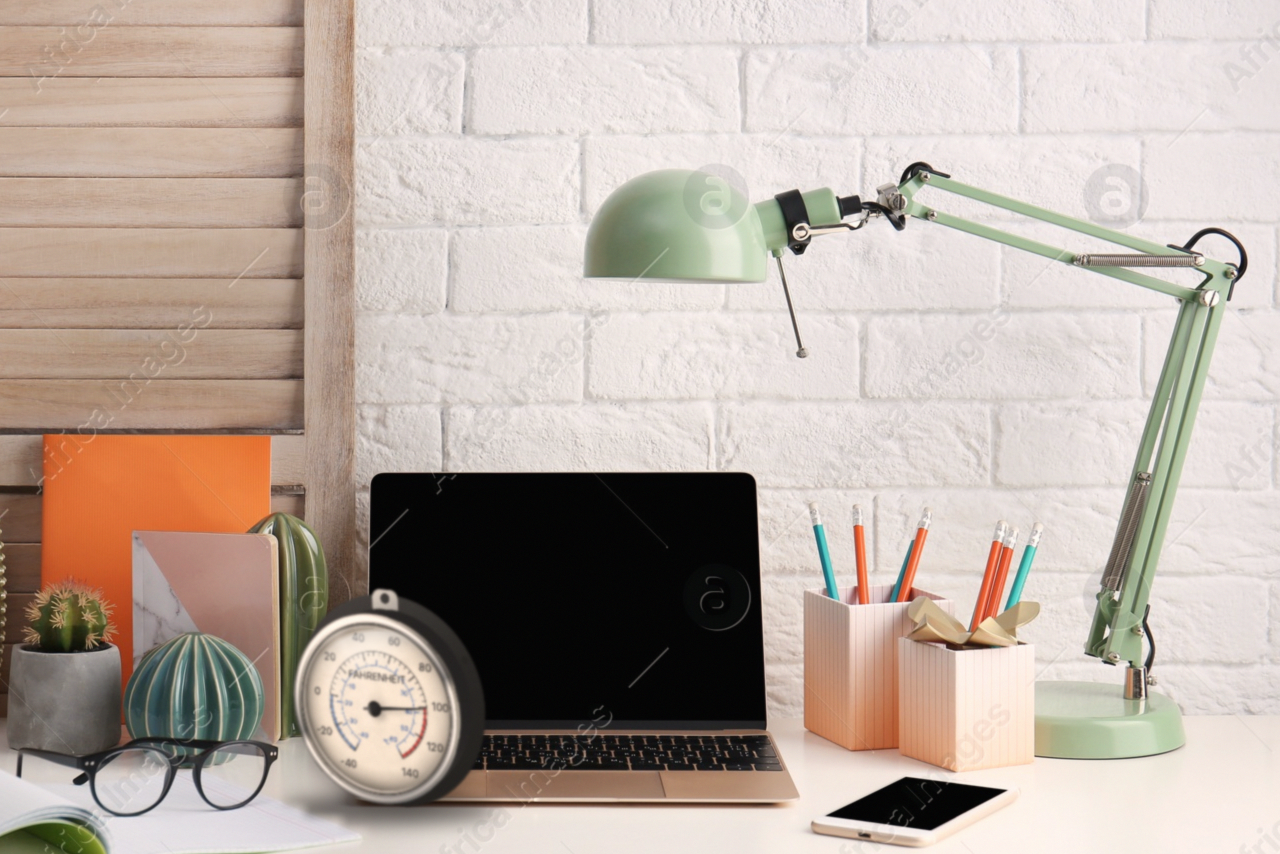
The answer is 100 °F
